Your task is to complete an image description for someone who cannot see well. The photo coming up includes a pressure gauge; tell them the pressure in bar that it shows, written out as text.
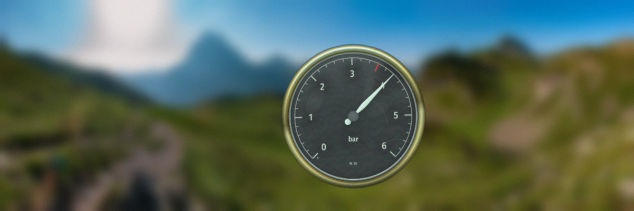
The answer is 4 bar
